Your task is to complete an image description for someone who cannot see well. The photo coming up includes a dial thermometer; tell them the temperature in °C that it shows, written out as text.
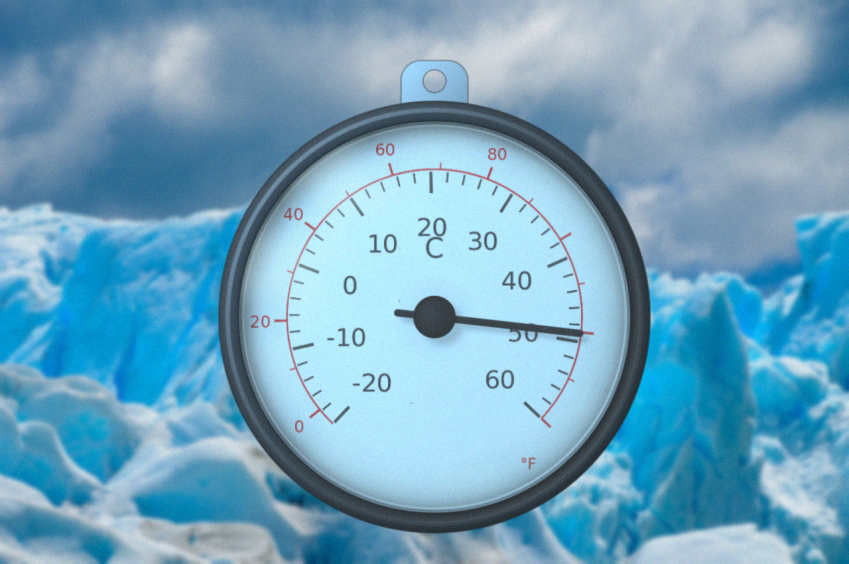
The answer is 49 °C
